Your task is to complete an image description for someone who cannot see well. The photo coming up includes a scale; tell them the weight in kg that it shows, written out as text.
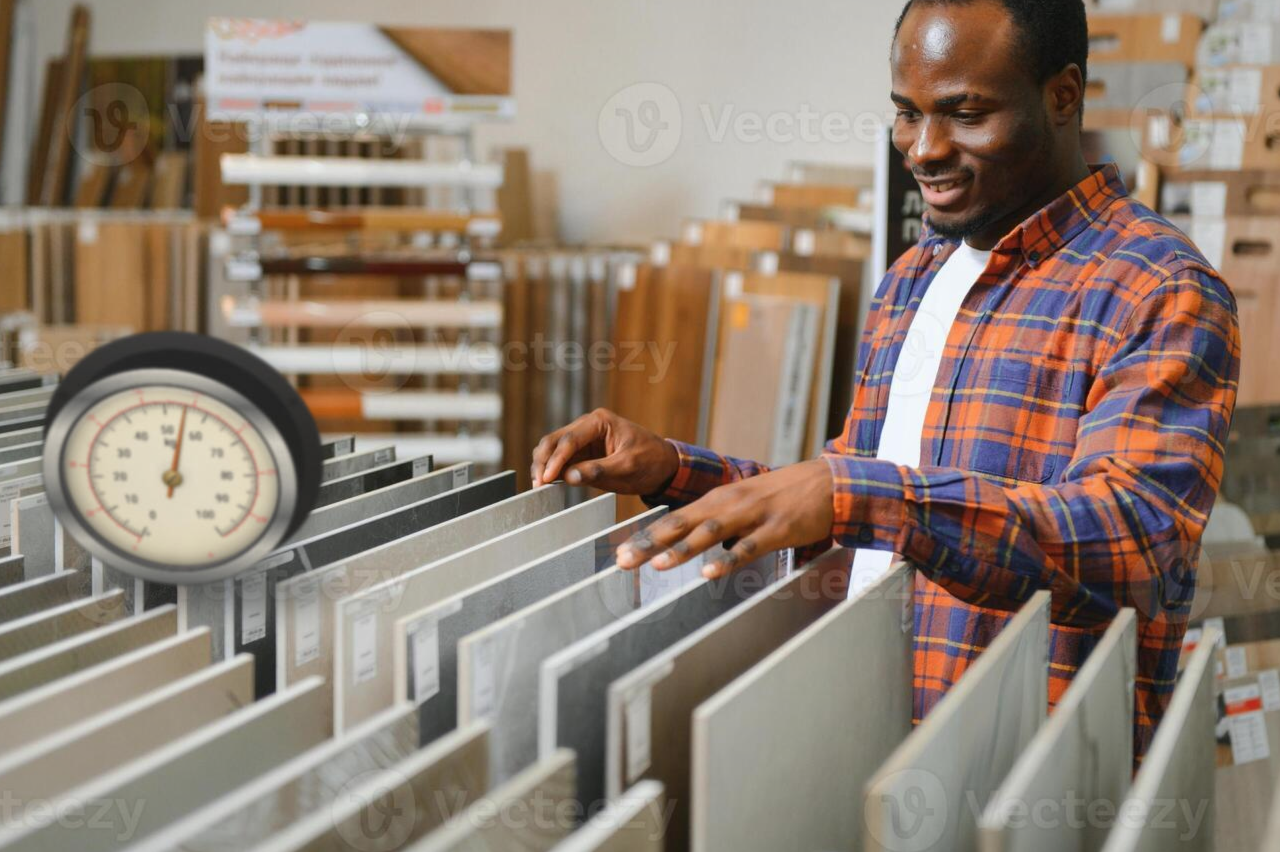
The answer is 55 kg
